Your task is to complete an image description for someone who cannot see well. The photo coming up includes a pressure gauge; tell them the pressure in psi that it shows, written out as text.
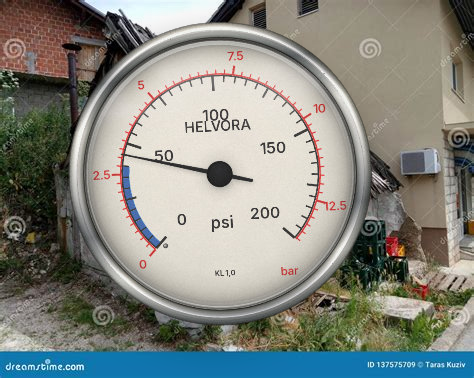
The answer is 45 psi
